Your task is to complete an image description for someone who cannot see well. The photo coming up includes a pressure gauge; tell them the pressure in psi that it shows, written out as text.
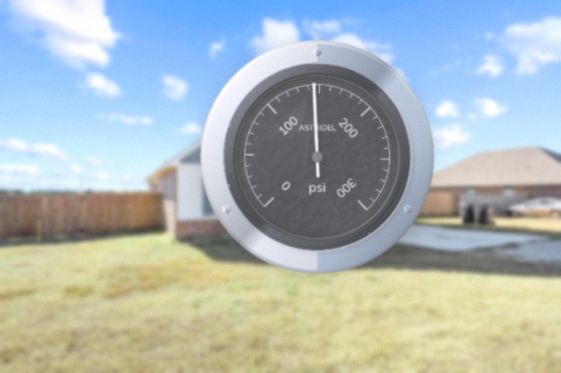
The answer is 145 psi
